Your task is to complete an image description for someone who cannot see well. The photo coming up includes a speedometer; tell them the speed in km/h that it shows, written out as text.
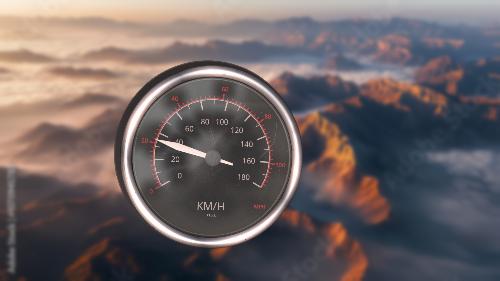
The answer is 35 km/h
